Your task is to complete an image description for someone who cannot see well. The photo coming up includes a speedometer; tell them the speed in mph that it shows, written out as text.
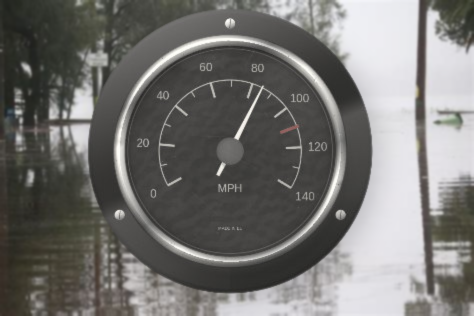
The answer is 85 mph
